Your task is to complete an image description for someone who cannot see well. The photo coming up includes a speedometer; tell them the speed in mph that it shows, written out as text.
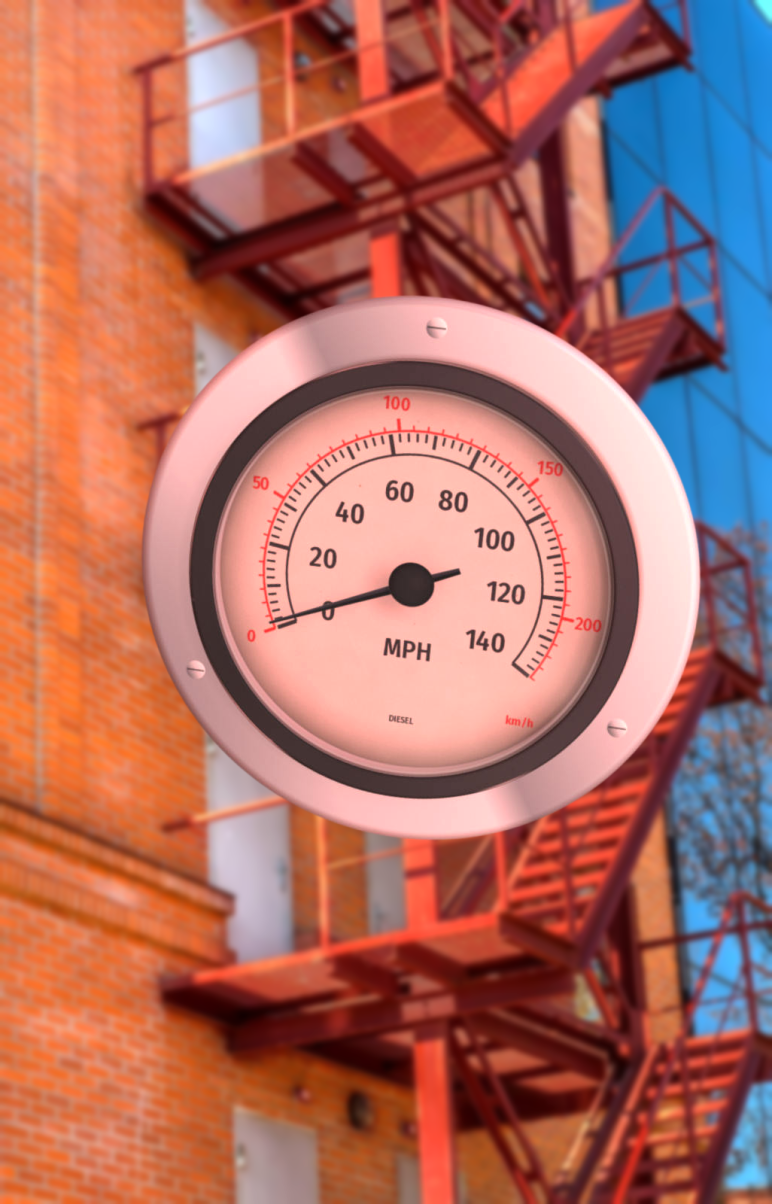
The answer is 2 mph
